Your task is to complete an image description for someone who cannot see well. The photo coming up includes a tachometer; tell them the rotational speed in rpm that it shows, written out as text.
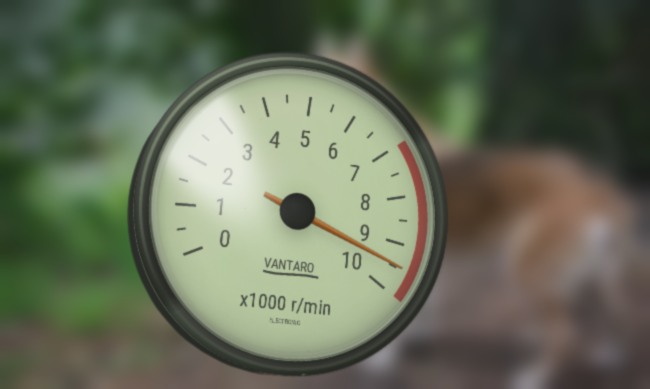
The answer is 9500 rpm
